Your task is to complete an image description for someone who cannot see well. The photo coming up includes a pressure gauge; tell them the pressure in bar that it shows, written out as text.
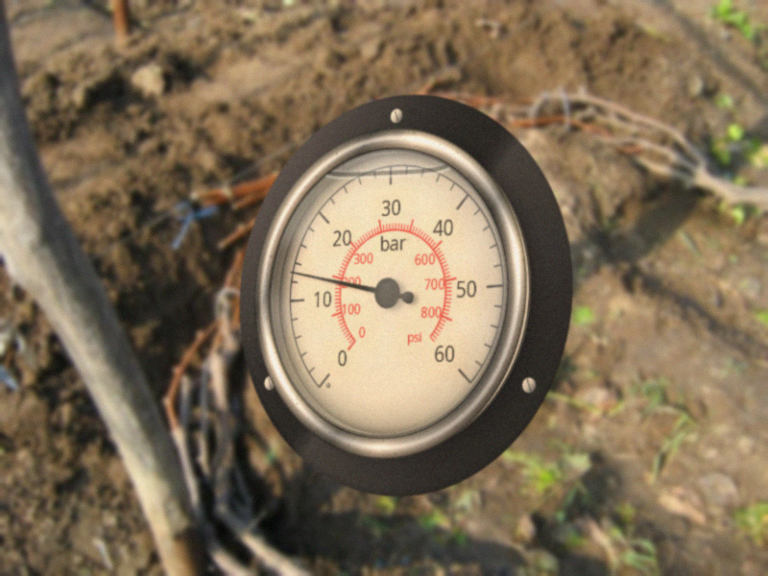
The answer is 13 bar
